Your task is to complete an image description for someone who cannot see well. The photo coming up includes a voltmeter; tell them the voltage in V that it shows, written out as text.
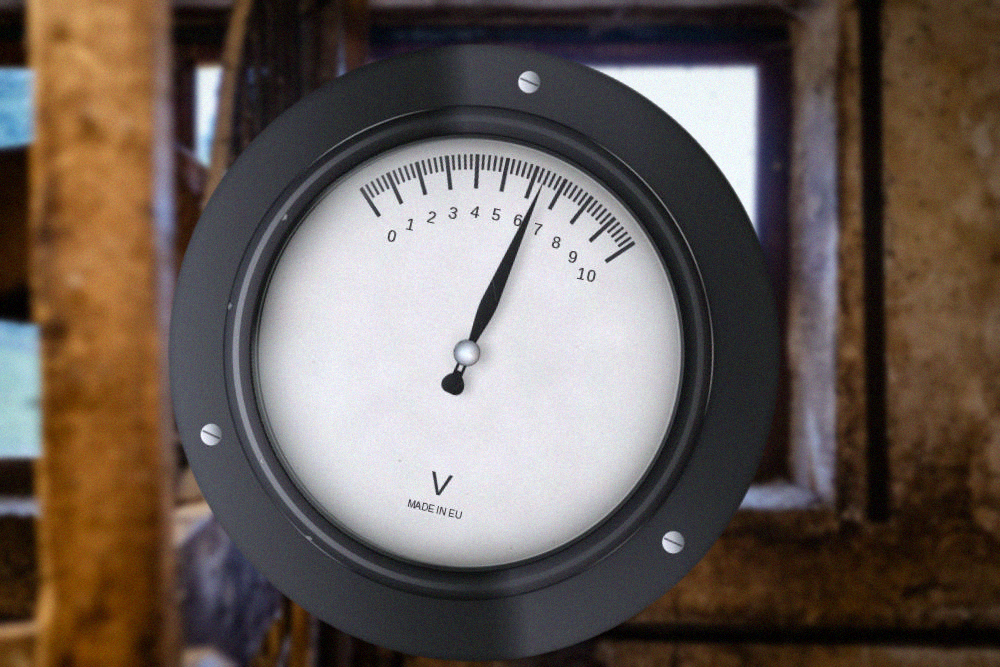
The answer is 6.4 V
